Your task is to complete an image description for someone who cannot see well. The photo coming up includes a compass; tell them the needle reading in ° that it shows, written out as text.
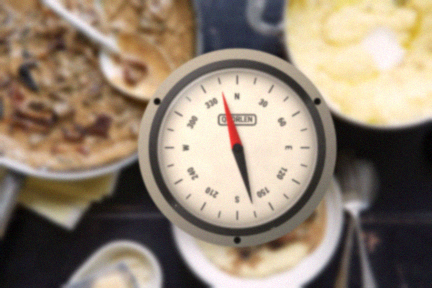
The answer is 345 °
